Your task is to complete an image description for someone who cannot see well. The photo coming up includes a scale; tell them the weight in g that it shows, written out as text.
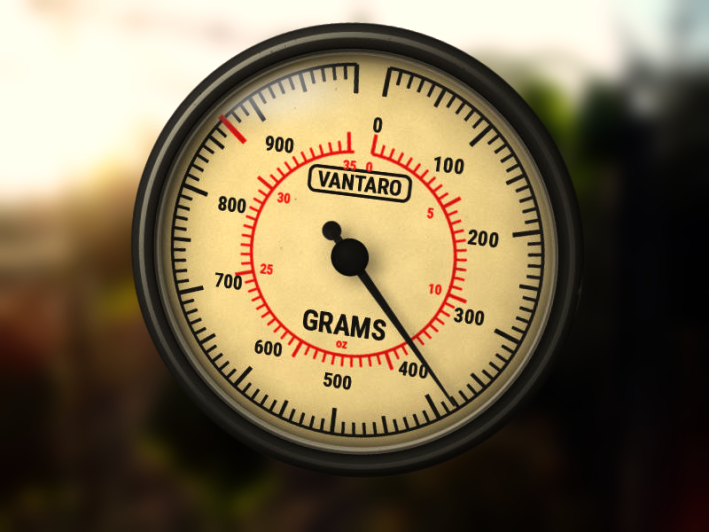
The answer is 380 g
